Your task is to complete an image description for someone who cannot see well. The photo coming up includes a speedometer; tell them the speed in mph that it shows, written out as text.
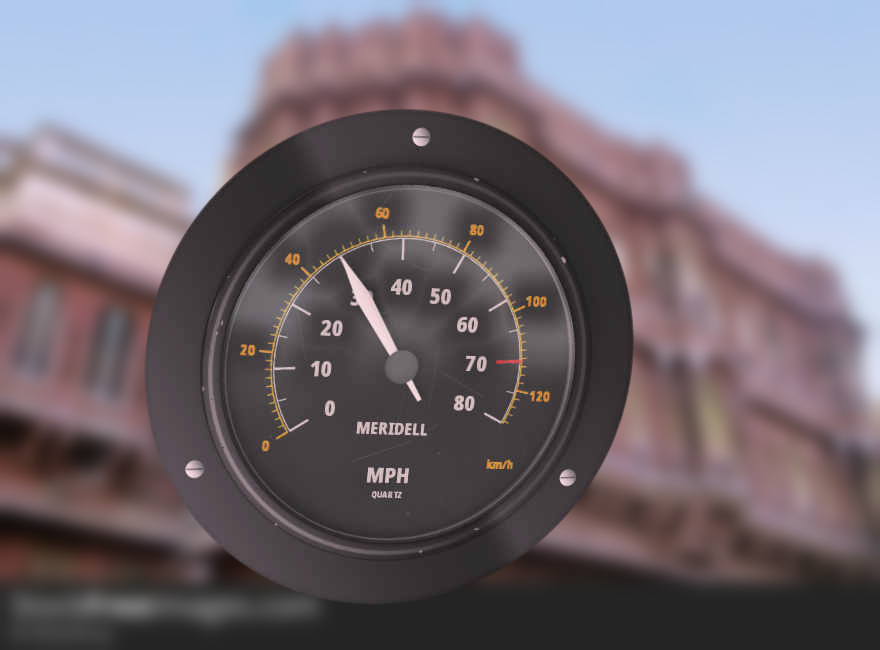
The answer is 30 mph
